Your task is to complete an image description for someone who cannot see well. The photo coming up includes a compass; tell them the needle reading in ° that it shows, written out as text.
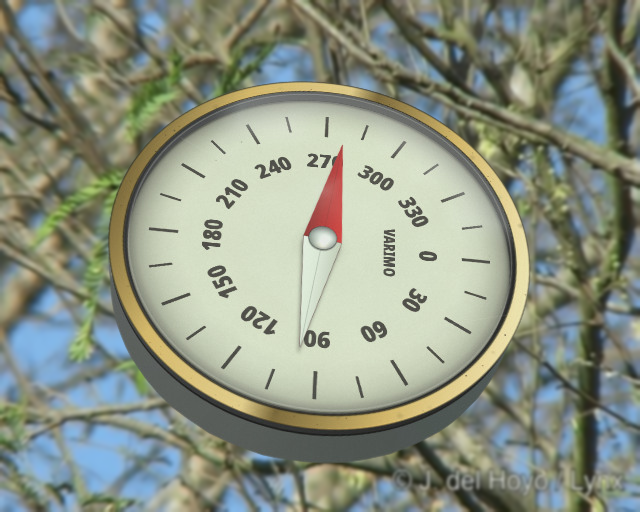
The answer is 277.5 °
